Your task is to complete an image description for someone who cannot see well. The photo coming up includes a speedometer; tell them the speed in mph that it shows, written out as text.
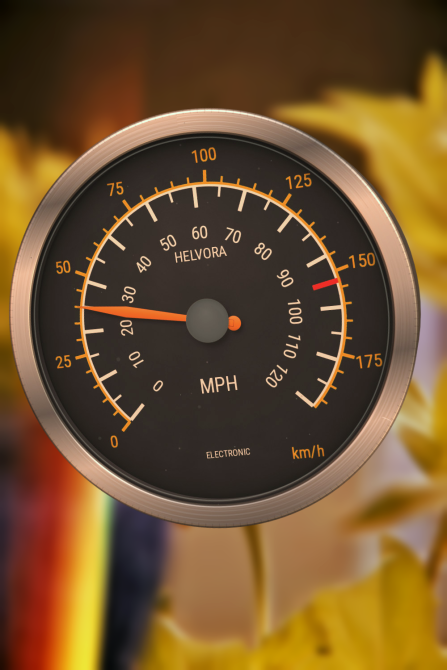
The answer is 25 mph
